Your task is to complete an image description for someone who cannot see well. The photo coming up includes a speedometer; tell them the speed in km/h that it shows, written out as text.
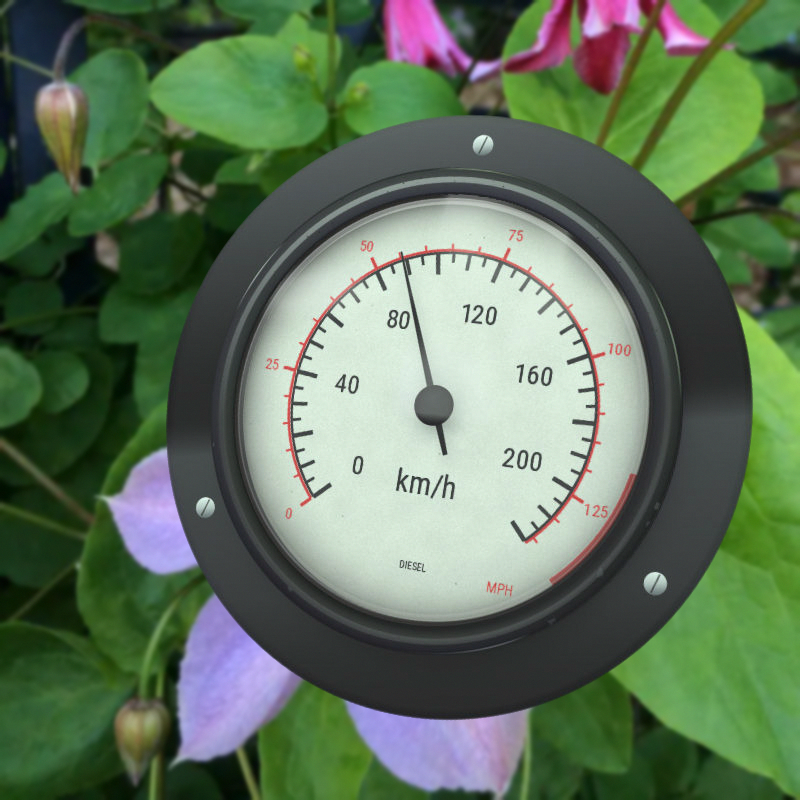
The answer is 90 km/h
